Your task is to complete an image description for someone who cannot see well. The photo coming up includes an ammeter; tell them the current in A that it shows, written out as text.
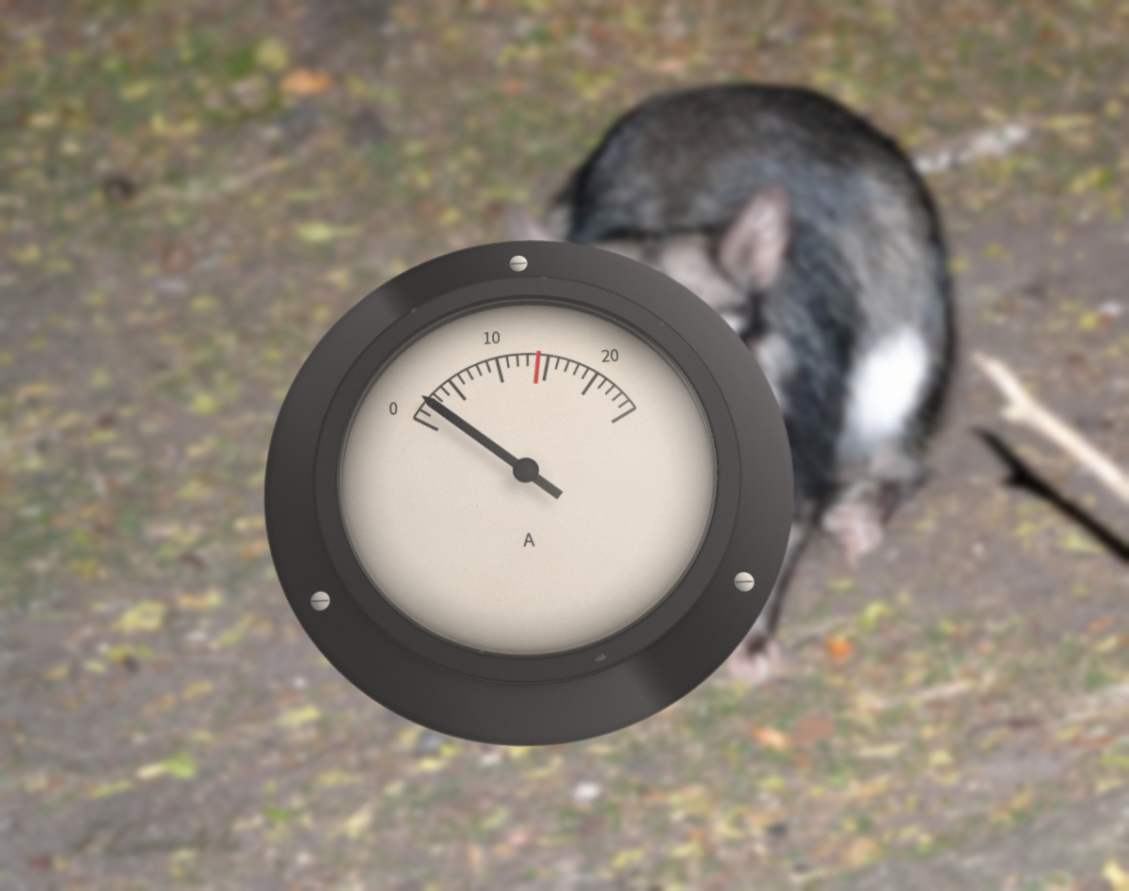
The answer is 2 A
